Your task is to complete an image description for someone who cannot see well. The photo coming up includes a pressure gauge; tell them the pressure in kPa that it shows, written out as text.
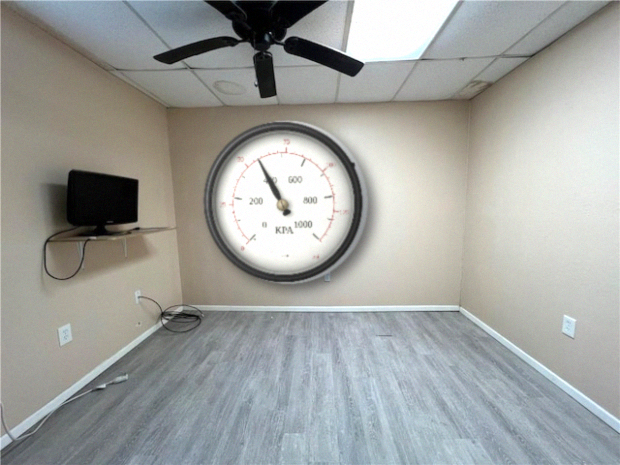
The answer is 400 kPa
